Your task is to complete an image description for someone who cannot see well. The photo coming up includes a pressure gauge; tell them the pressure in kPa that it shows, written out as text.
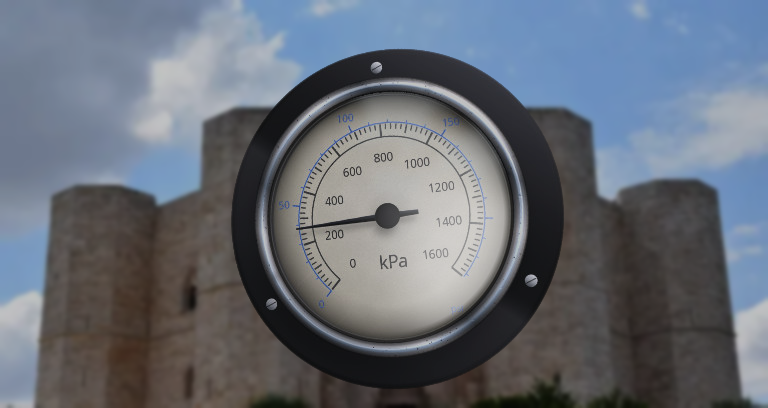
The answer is 260 kPa
